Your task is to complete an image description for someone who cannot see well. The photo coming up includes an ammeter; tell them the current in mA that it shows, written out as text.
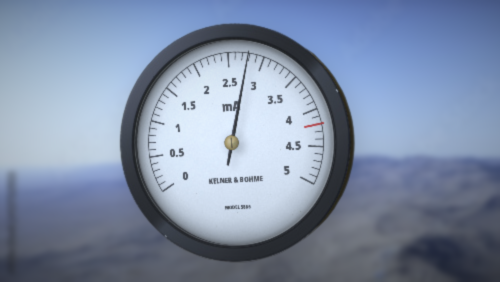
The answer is 2.8 mA
